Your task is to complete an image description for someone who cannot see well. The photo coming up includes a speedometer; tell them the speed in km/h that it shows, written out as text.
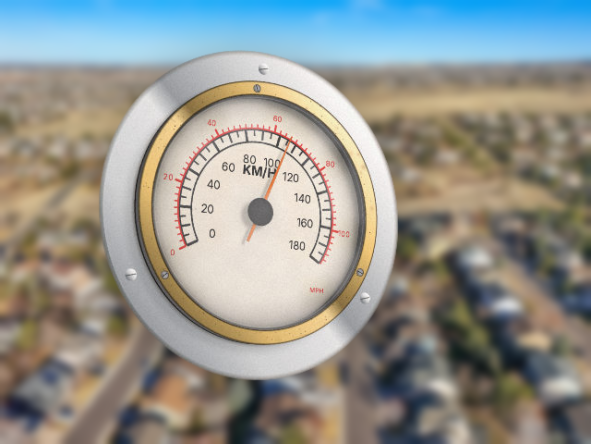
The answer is 105 km/h
